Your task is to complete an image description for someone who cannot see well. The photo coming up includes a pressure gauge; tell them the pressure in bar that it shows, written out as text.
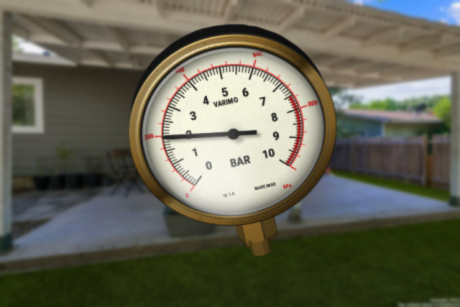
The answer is 2 bar
